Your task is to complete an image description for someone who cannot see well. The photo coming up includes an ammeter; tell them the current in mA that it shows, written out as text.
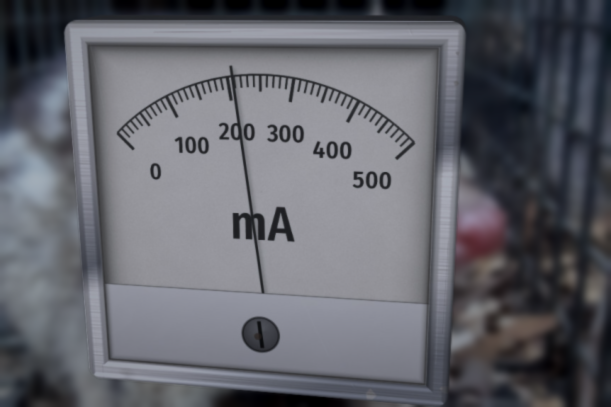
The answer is 210 mA
